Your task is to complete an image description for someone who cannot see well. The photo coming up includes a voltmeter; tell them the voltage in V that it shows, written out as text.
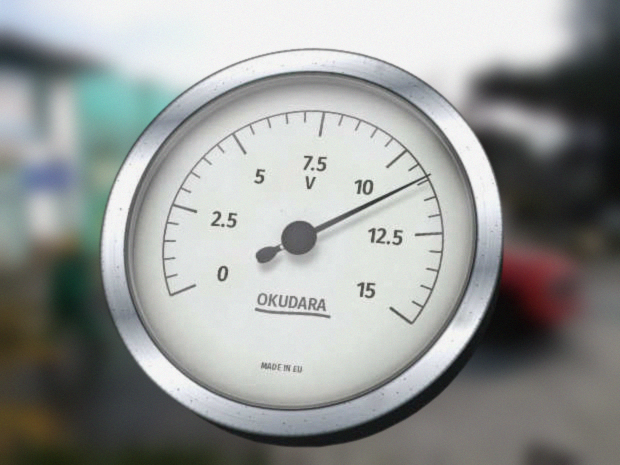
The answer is 11 V
